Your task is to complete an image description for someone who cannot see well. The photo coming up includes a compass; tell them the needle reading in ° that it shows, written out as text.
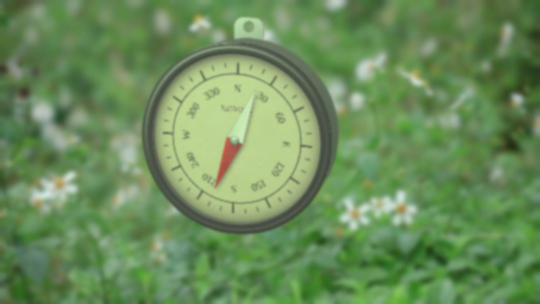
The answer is 200 °
